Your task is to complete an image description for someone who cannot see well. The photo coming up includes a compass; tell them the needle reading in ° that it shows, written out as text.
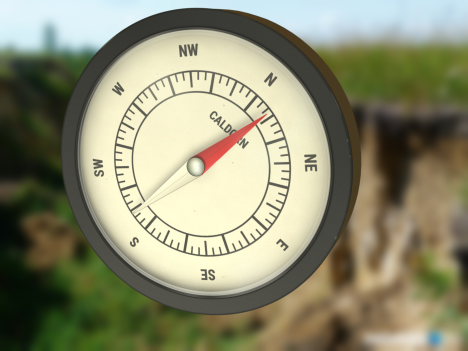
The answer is 12.5 °
